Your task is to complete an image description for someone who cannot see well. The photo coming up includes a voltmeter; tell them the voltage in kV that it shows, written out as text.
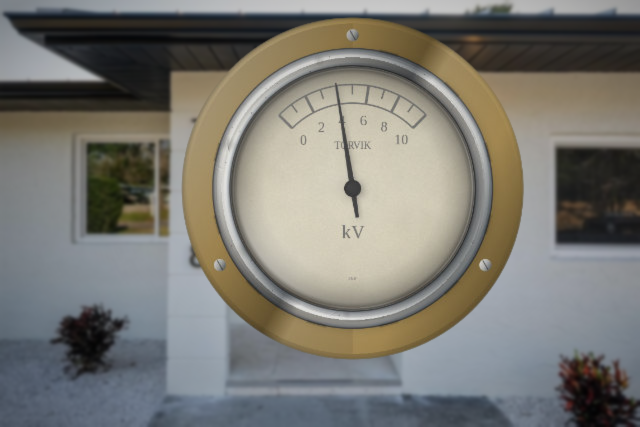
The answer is 4 kV
